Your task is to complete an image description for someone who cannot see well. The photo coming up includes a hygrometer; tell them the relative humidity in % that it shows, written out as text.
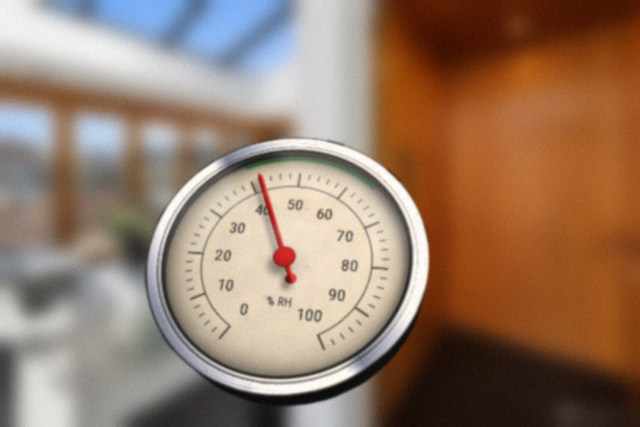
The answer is 42 %
